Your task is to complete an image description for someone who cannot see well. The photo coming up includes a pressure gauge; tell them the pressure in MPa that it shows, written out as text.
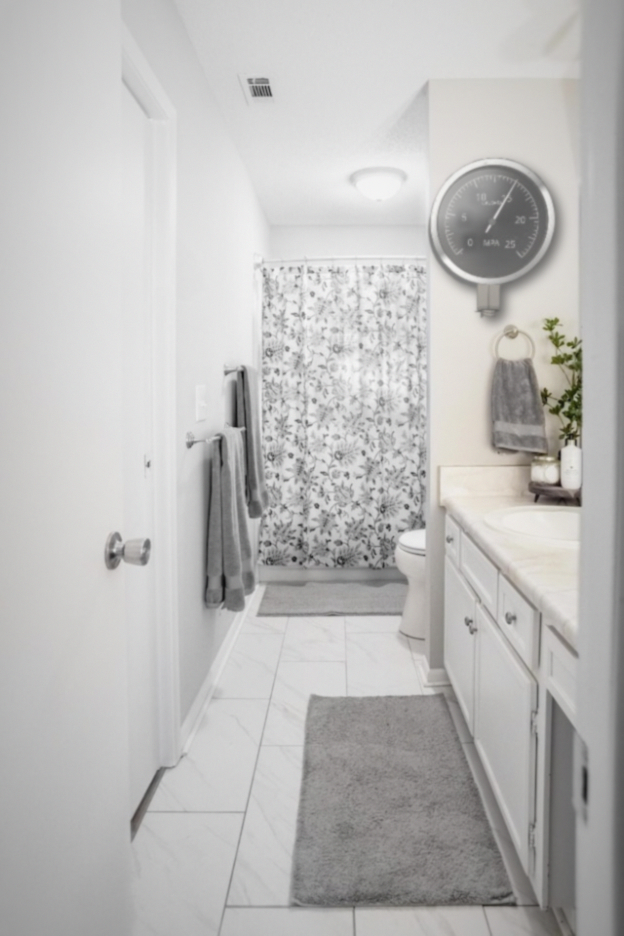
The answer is 15 MPa
